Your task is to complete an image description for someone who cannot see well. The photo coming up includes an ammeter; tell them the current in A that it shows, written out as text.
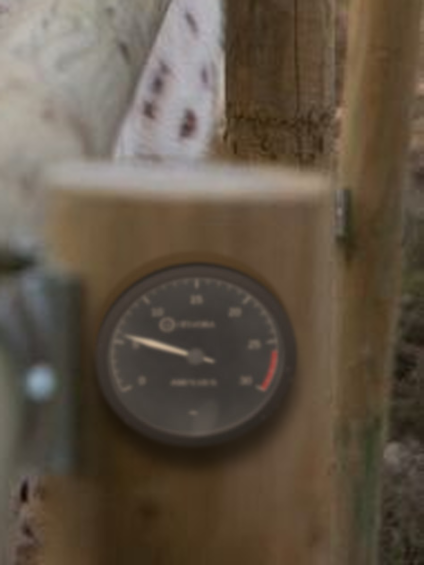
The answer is 6 A
